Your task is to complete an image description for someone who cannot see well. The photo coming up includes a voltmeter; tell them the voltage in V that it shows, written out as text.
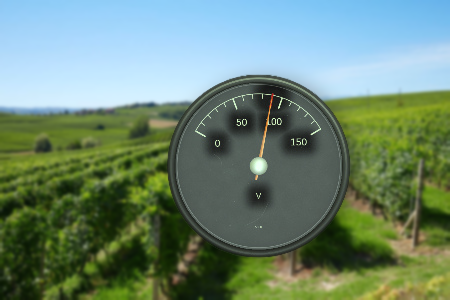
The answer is 90 V
